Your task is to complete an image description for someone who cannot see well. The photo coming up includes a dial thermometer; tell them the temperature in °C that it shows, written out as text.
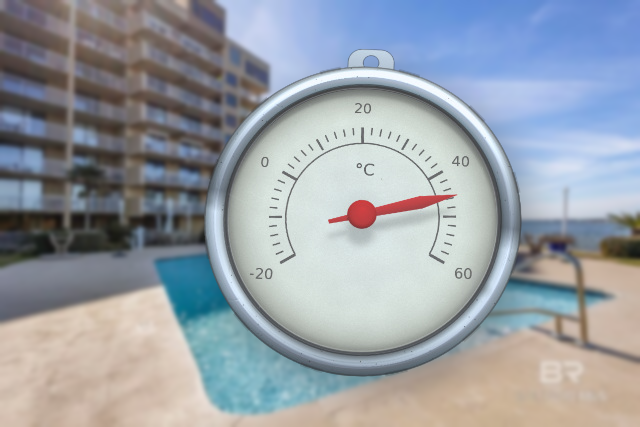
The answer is 46 °C
